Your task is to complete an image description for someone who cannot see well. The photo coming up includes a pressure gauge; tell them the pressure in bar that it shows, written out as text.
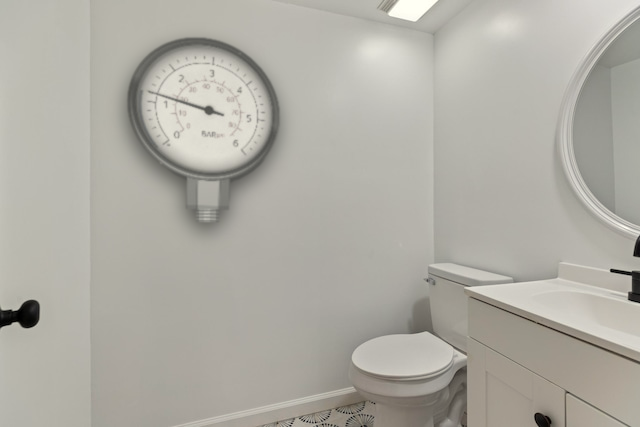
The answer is 1.2 bar
